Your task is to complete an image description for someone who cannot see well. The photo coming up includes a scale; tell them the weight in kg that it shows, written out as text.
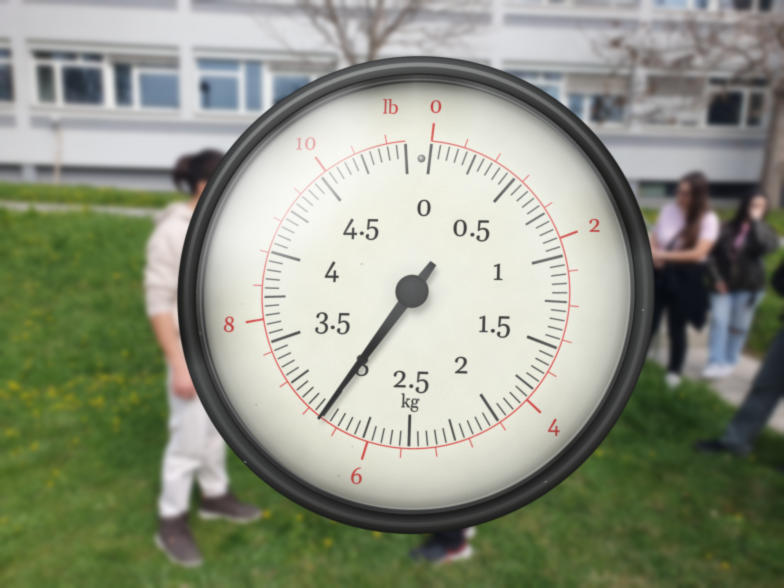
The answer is 3 kg
